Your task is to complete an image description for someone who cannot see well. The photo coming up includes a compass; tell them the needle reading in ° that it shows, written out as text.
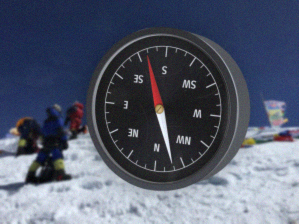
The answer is 160 °
